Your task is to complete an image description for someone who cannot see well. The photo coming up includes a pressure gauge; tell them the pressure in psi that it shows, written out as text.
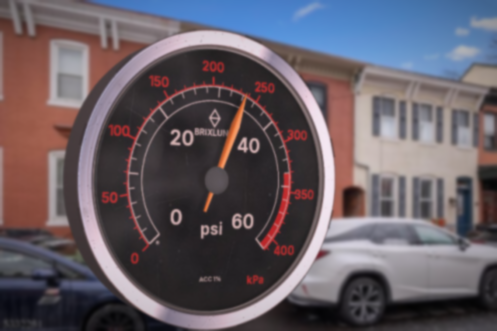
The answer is 34 psi
